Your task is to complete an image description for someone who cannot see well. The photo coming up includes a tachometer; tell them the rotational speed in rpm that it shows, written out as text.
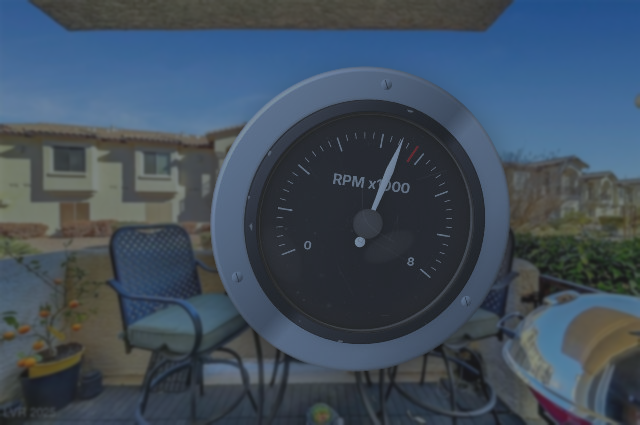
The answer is 4400 rpm
